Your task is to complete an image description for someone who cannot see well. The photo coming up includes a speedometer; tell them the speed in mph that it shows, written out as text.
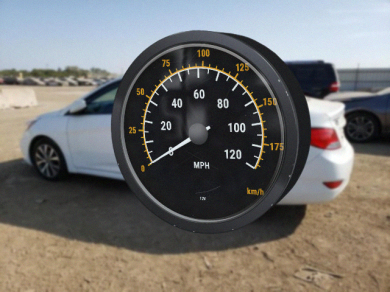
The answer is 0 mph
